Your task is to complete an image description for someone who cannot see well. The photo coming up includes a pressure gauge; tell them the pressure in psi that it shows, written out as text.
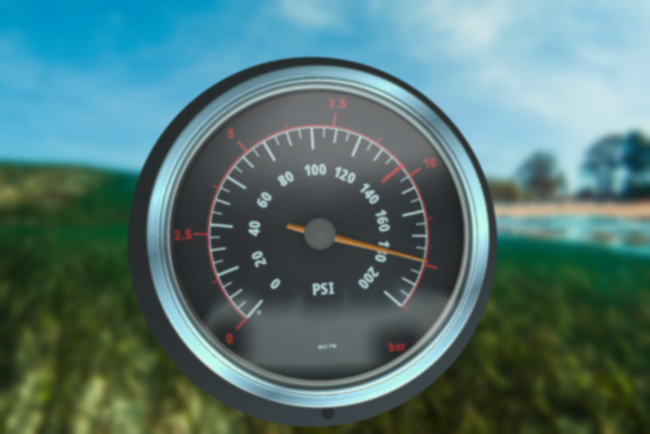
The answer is 180 psi
